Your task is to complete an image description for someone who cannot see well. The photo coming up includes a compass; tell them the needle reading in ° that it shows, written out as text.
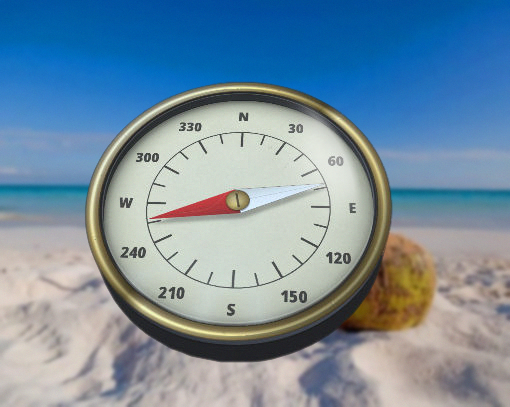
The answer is 255 °
